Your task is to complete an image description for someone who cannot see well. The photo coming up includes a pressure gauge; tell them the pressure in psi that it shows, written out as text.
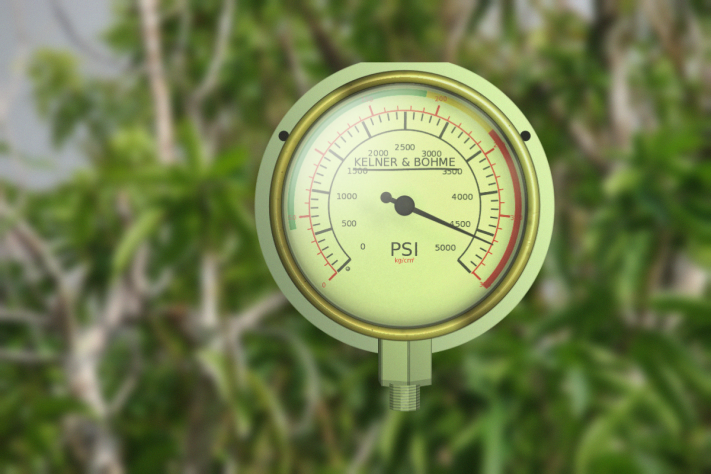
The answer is 4600 psi
